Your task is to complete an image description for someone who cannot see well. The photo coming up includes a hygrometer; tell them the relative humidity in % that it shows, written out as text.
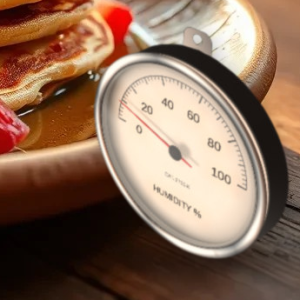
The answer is 10 %
